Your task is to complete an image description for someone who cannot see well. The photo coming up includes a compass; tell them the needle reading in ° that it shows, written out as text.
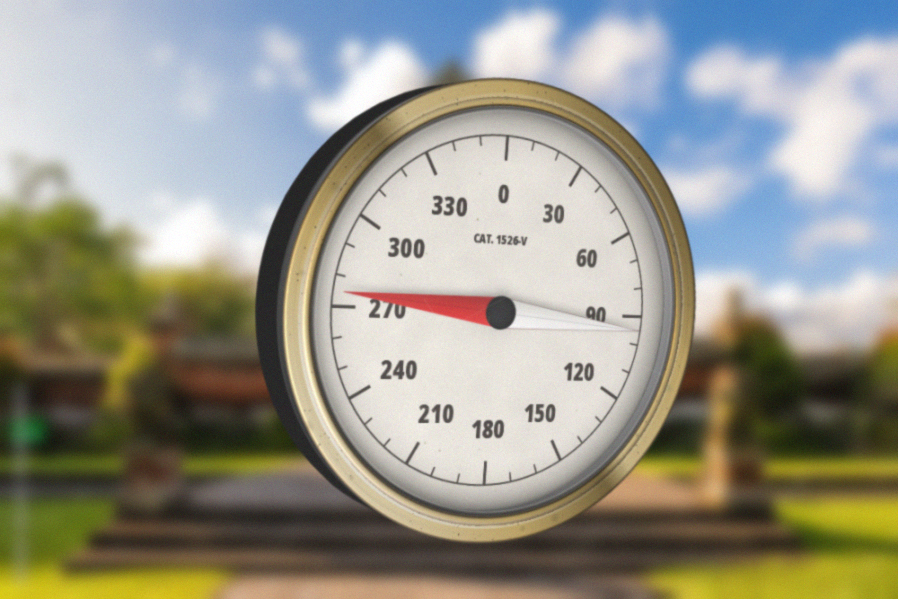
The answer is 275 °
